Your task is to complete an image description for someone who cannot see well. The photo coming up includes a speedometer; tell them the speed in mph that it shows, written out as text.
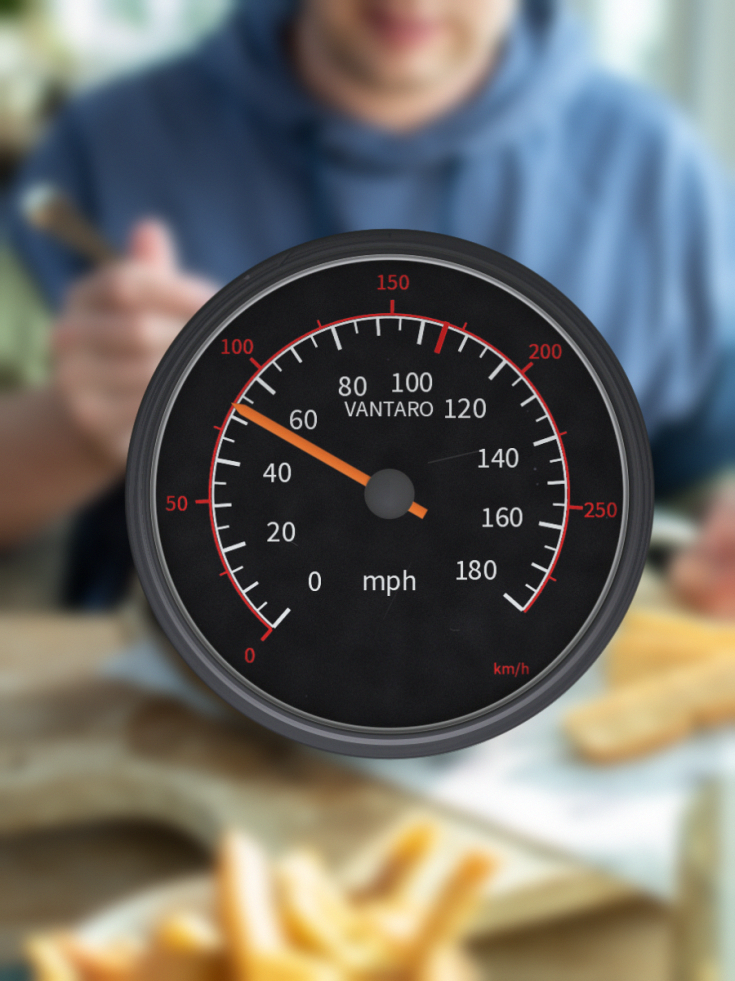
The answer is 52.5 mph
